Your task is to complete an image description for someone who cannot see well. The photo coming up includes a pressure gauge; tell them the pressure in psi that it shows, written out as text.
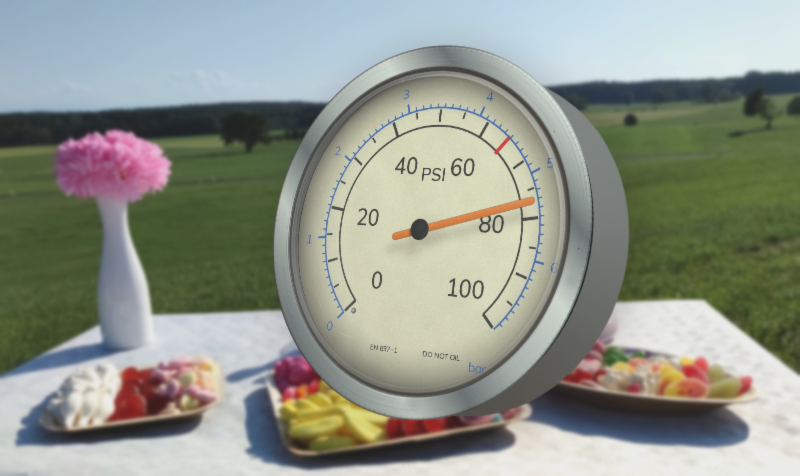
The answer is 77.5 psi
